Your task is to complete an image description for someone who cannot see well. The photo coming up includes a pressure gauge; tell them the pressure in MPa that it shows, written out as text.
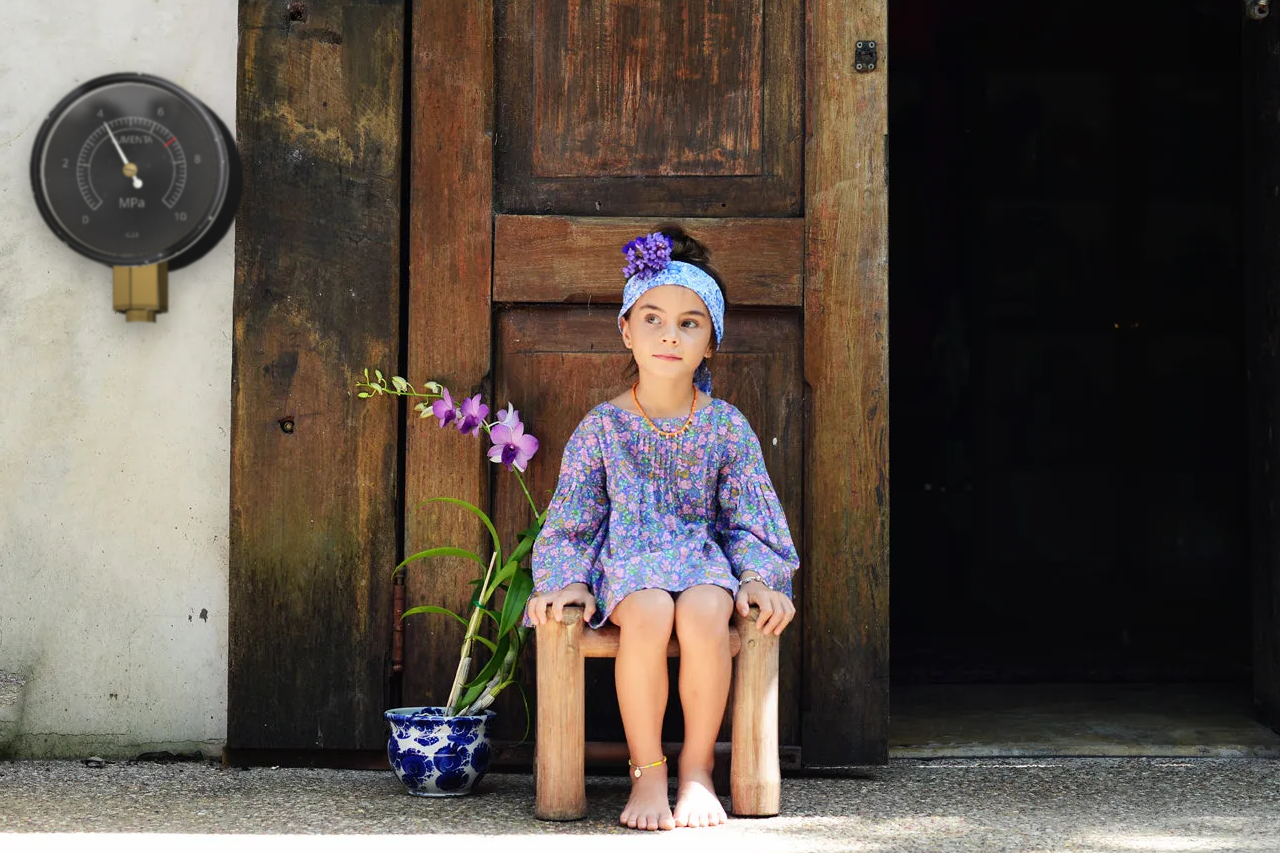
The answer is 4 MPa
